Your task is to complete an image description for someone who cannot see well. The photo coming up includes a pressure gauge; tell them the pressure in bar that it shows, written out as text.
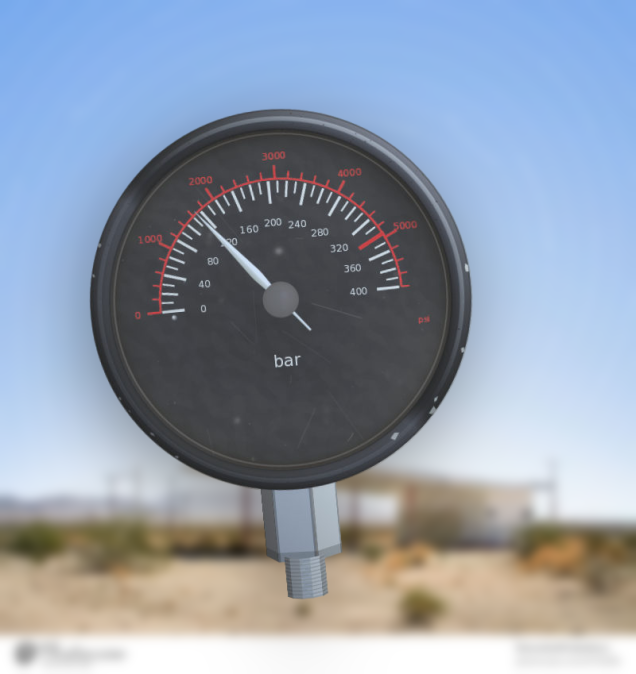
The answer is 115 bar
